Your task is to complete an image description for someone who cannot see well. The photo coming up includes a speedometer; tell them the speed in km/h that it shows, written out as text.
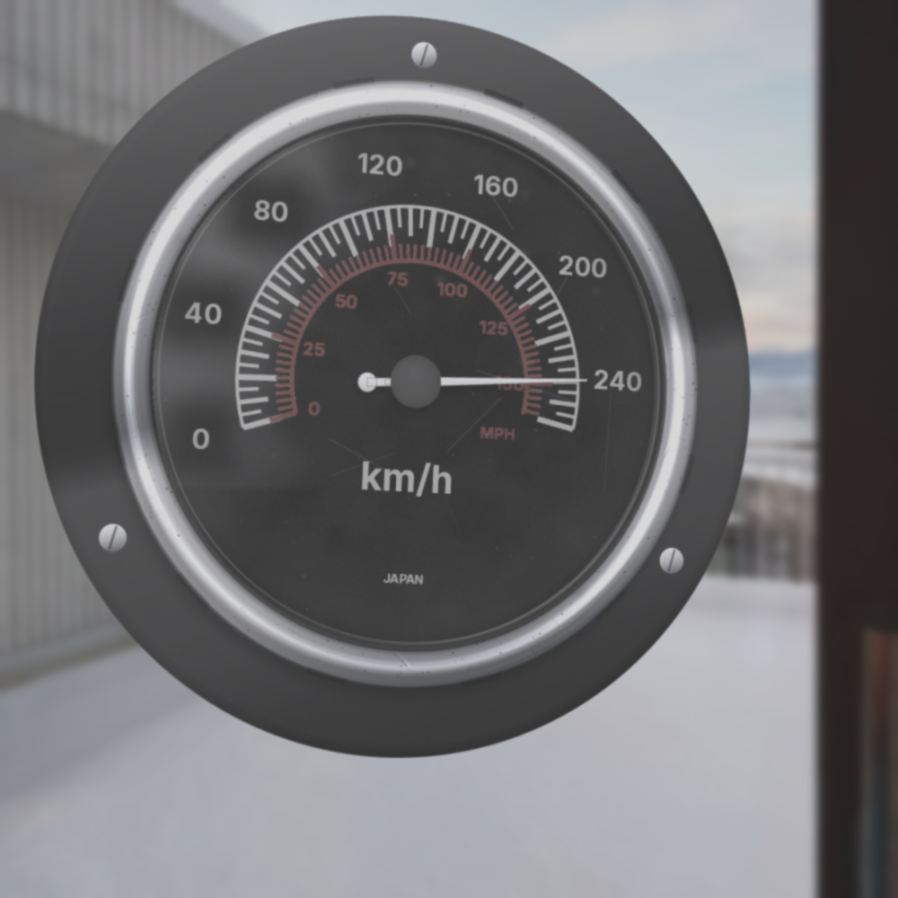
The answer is 240 km/h
